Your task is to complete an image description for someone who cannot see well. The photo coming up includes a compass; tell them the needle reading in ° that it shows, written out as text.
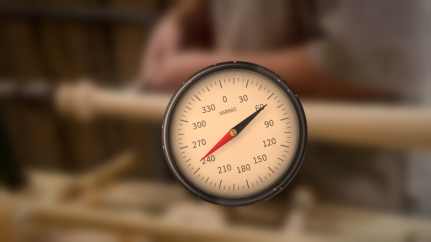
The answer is 245 °
